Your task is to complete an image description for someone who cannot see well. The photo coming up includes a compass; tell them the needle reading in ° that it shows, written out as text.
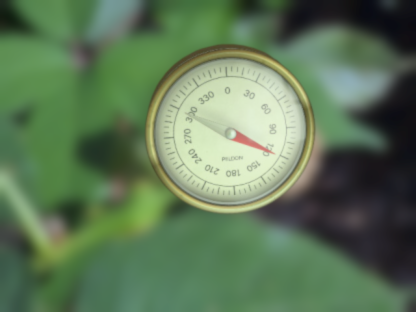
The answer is 120 °
